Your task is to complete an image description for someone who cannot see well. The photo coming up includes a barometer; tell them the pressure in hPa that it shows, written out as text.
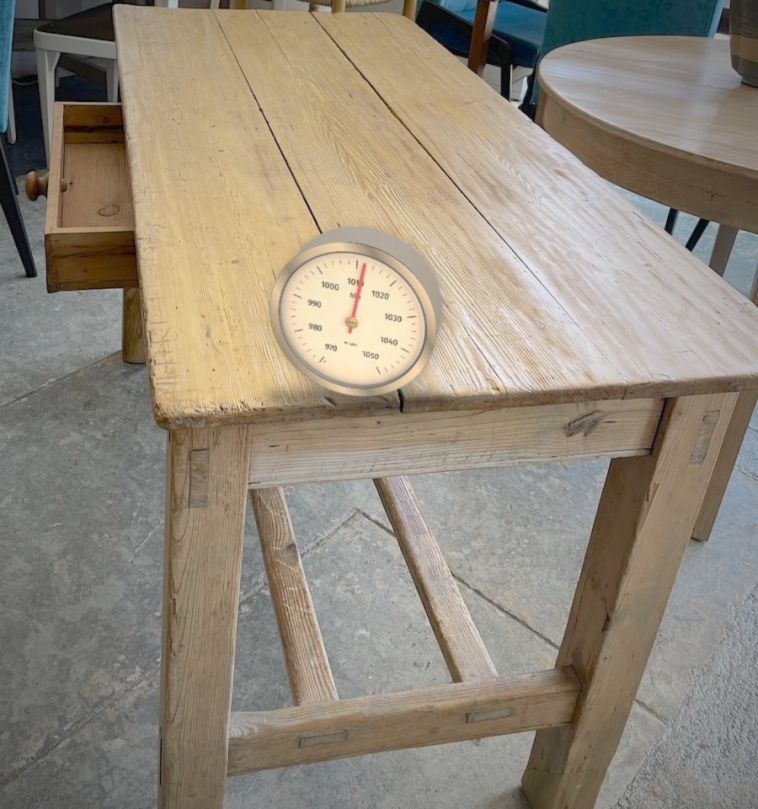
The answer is 1012 hPa
